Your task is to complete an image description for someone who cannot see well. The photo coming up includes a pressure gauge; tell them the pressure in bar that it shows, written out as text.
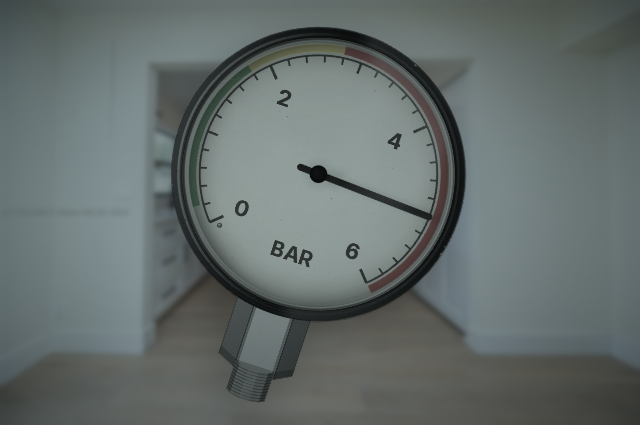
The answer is 5 bar
